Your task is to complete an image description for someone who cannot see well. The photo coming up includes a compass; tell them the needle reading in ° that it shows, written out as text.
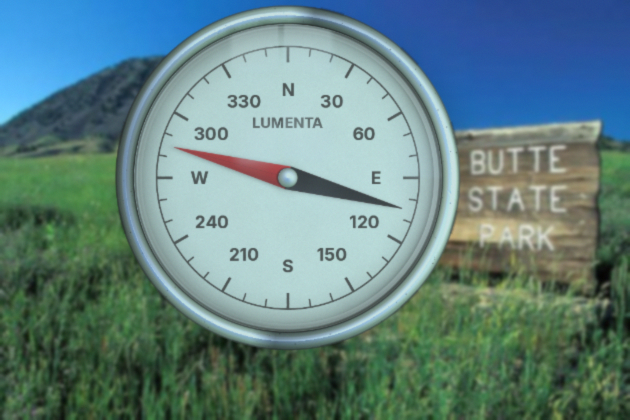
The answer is 285 °
